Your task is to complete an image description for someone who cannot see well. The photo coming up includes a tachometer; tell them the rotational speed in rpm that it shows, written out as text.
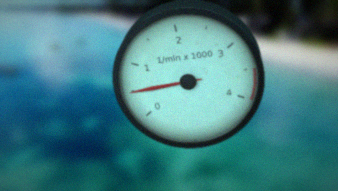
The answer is 500 rpm
